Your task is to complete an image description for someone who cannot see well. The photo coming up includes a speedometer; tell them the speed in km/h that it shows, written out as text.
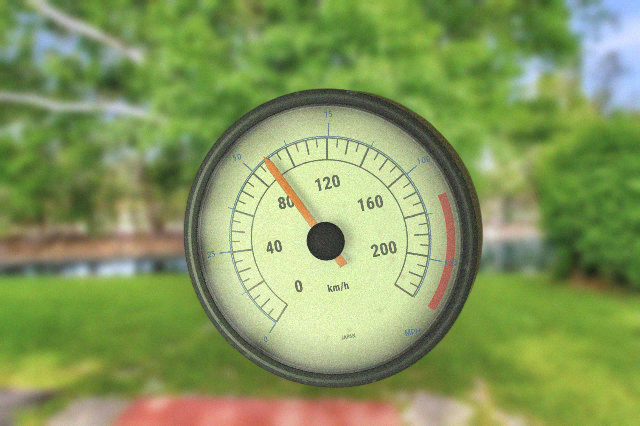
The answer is 90 km/h
